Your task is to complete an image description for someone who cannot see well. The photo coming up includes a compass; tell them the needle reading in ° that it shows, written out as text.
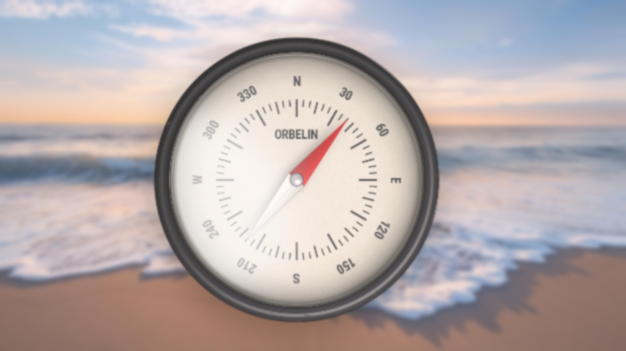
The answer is 40 °
